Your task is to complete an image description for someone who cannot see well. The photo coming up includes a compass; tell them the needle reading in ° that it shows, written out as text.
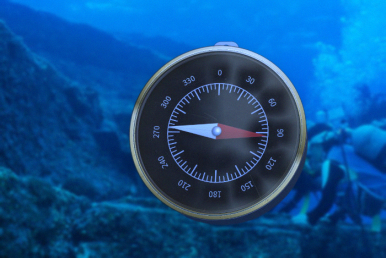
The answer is 95 °
